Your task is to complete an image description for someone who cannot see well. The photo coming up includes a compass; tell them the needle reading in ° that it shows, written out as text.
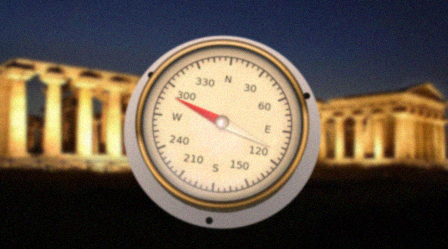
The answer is 290 °
